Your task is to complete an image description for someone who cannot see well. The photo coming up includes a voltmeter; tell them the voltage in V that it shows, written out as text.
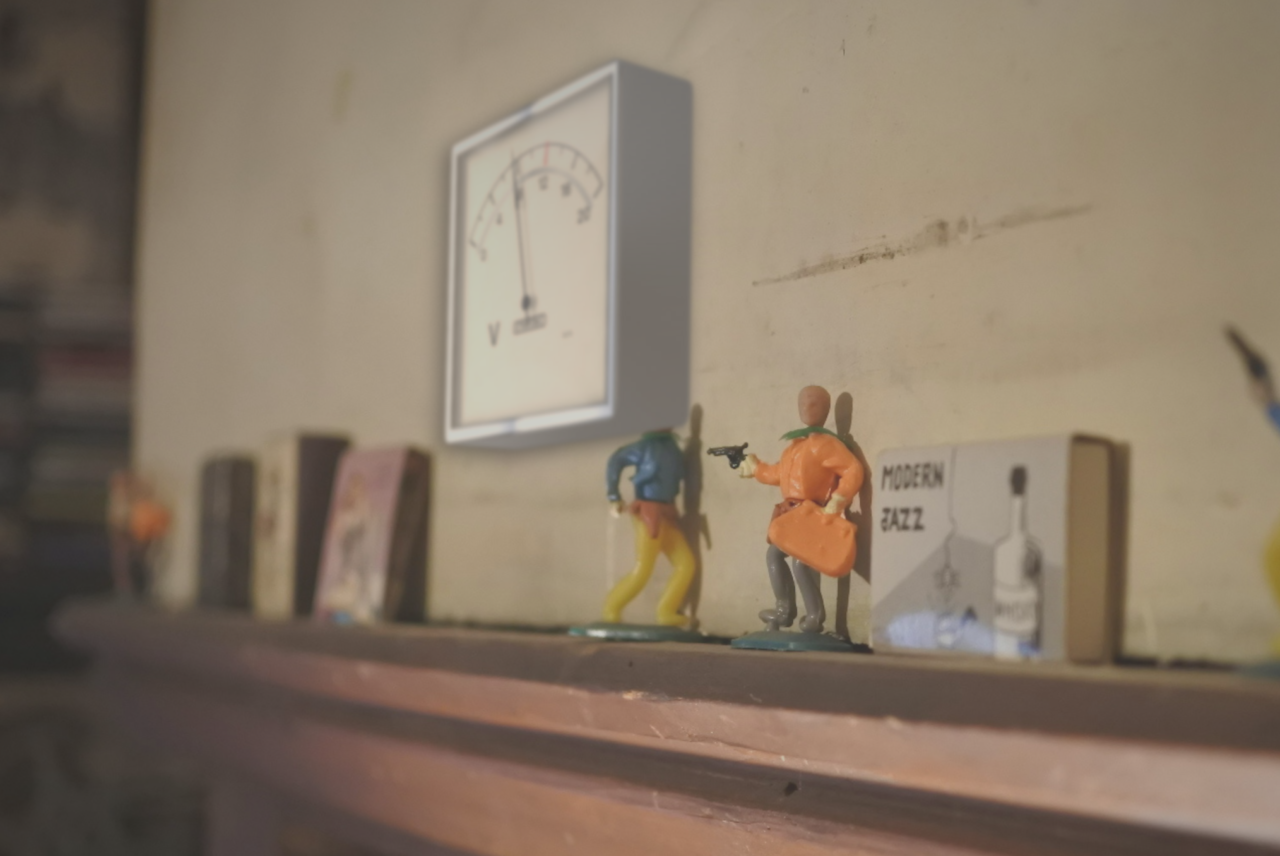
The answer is 8 V
